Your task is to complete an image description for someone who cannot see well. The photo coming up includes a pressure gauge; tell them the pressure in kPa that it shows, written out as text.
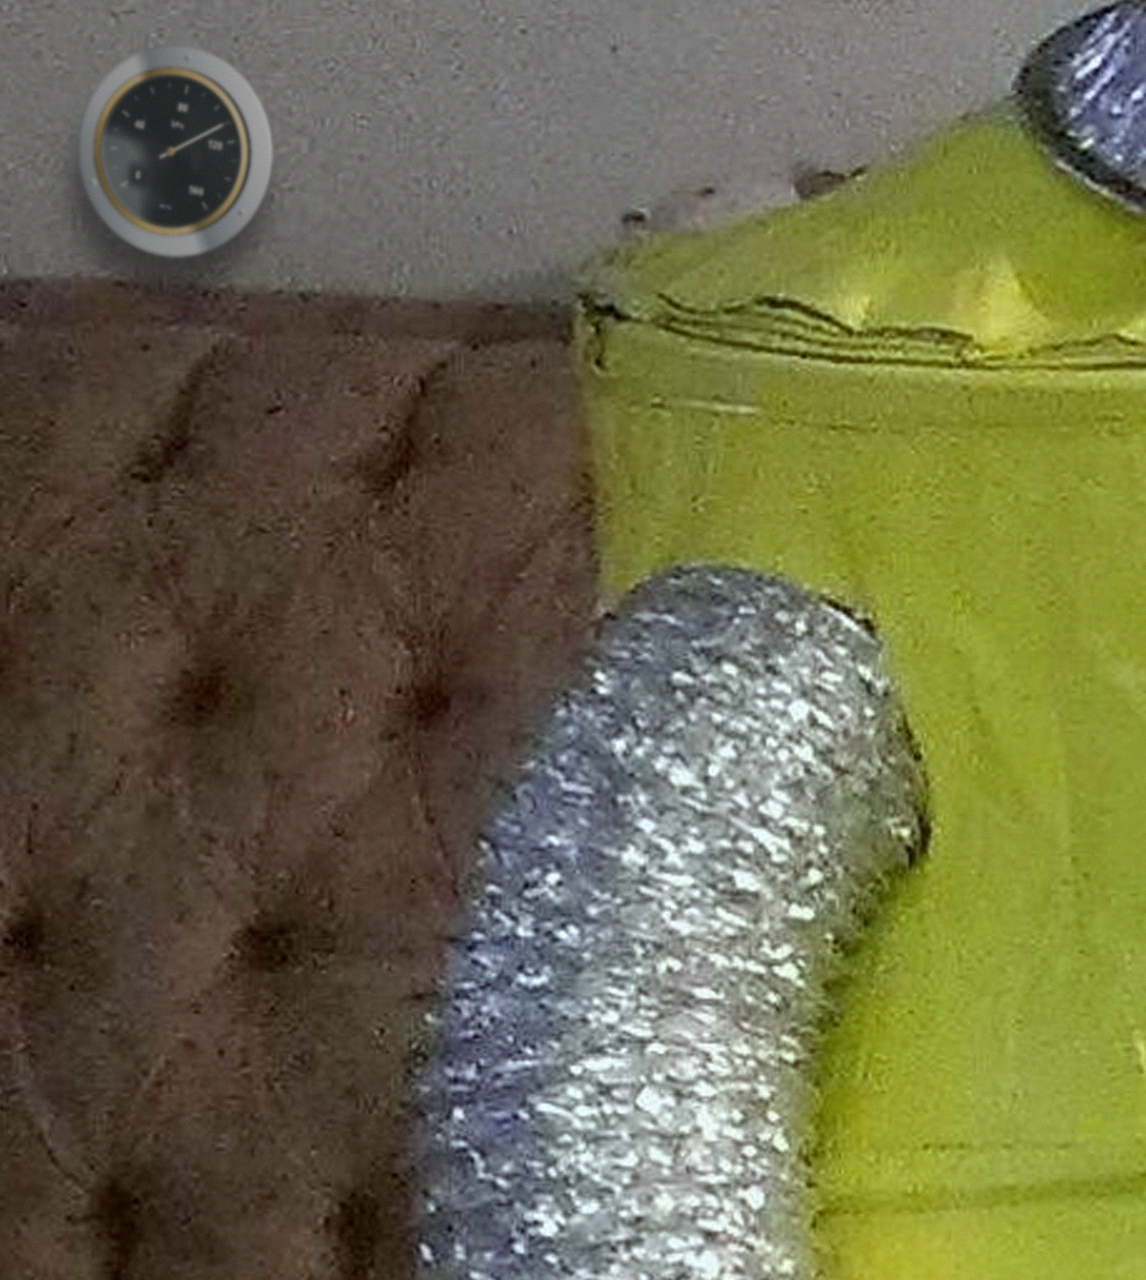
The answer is 110 kPa
